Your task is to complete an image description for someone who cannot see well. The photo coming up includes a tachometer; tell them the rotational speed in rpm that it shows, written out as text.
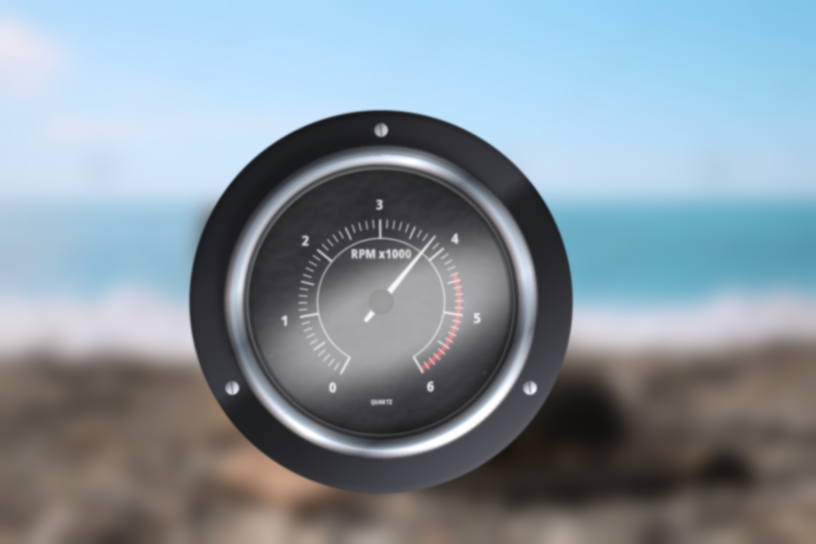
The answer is 3800 rpm
